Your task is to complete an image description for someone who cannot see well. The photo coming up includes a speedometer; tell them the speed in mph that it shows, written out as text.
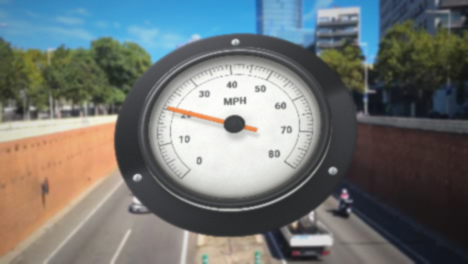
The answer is 20 mph
